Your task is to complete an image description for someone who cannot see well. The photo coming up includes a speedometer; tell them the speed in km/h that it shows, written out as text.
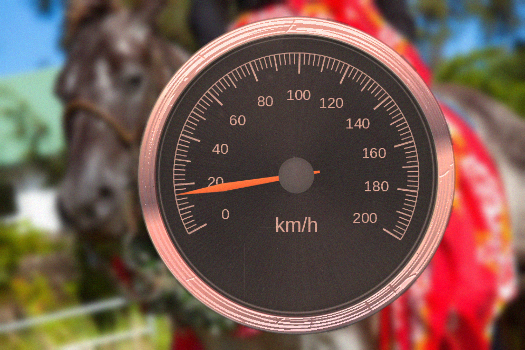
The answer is 16 km/h
